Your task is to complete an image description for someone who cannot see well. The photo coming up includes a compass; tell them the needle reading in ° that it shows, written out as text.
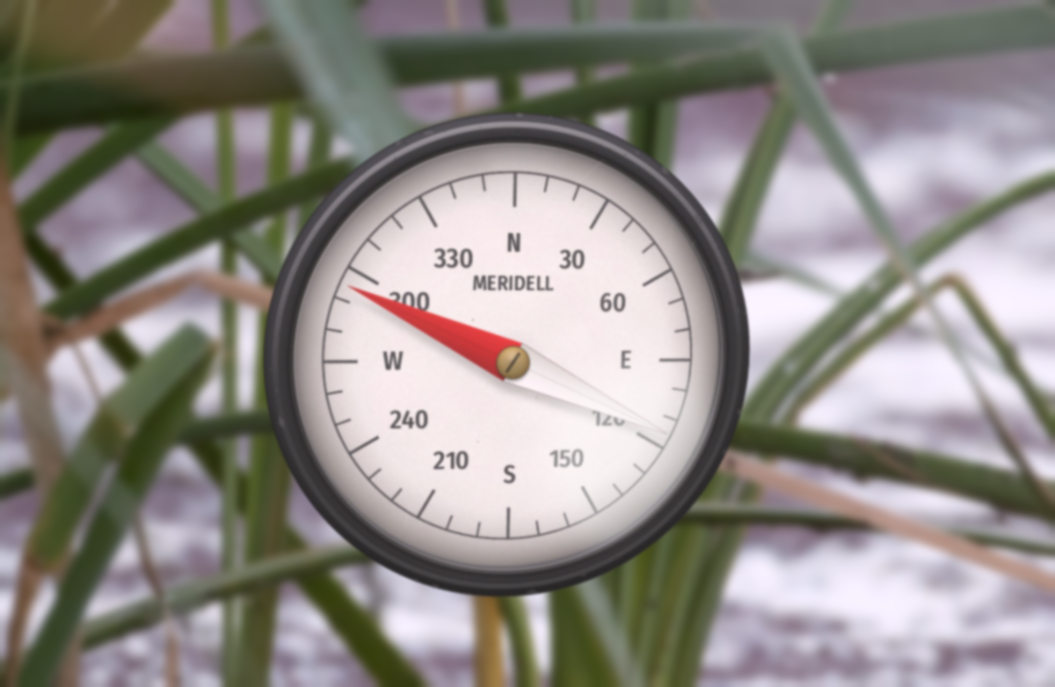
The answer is 295 °
